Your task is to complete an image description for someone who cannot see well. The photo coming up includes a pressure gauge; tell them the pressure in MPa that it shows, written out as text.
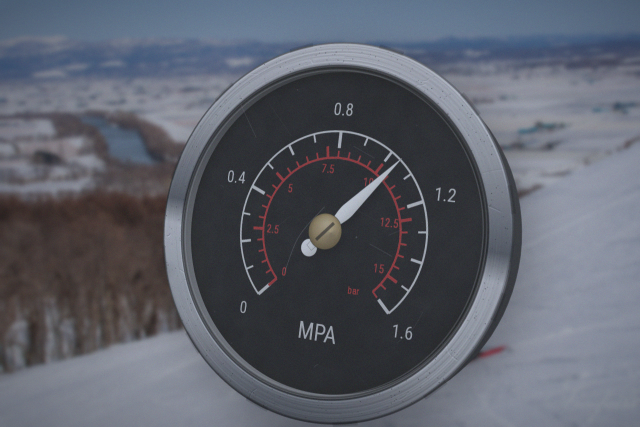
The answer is 1.05 MPa
